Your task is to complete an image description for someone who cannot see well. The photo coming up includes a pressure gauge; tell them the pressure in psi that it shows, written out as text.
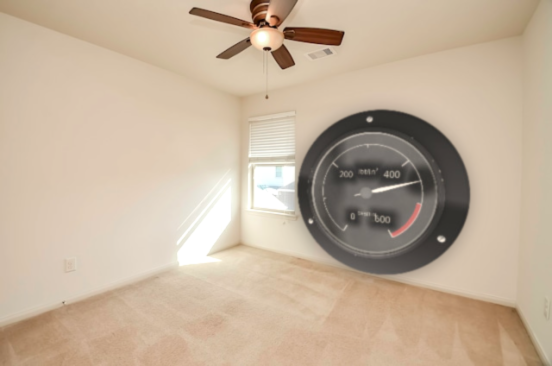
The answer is 450 psi
